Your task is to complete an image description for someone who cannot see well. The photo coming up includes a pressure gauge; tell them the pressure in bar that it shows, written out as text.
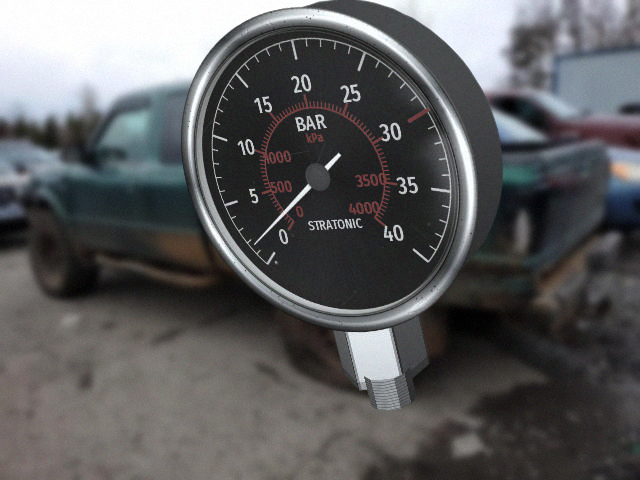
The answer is 1.5 bar
